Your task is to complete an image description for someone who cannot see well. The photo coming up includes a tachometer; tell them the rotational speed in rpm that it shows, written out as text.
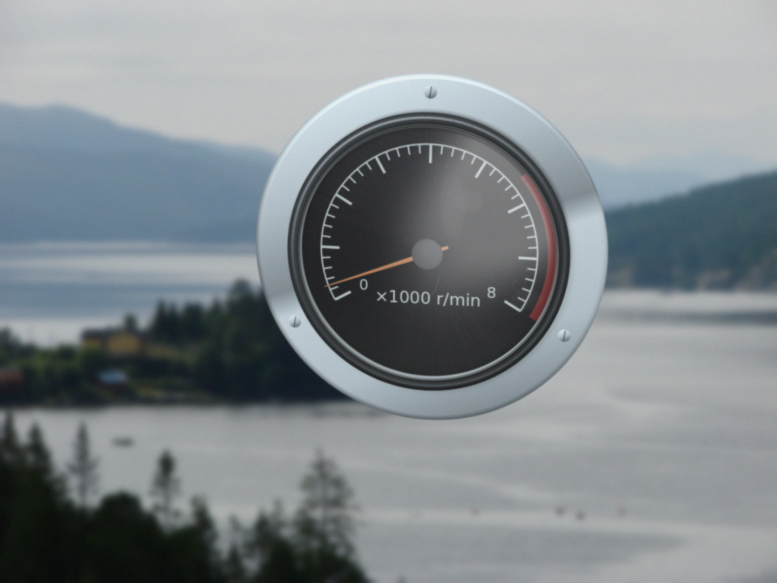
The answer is 300 rpm
